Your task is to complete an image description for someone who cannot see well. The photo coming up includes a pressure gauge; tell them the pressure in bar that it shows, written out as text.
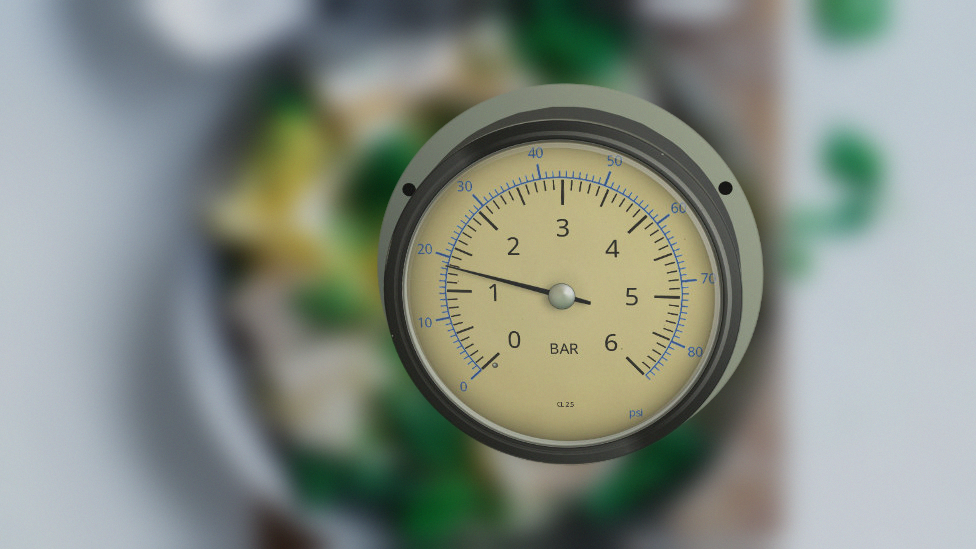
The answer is 1.3 bar
